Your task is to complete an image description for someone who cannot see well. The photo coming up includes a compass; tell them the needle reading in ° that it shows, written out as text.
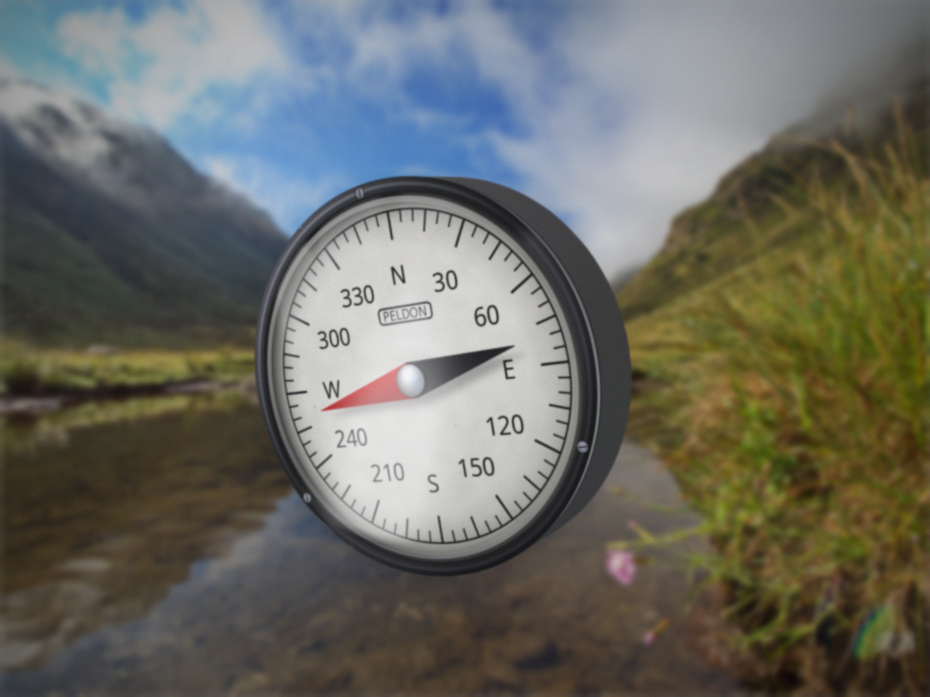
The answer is 260 °
